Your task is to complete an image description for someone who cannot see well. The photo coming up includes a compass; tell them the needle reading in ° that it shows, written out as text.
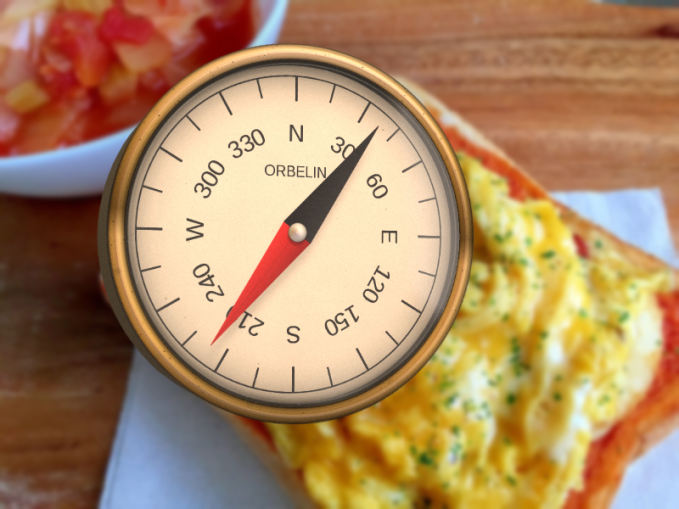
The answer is 217.5 °
